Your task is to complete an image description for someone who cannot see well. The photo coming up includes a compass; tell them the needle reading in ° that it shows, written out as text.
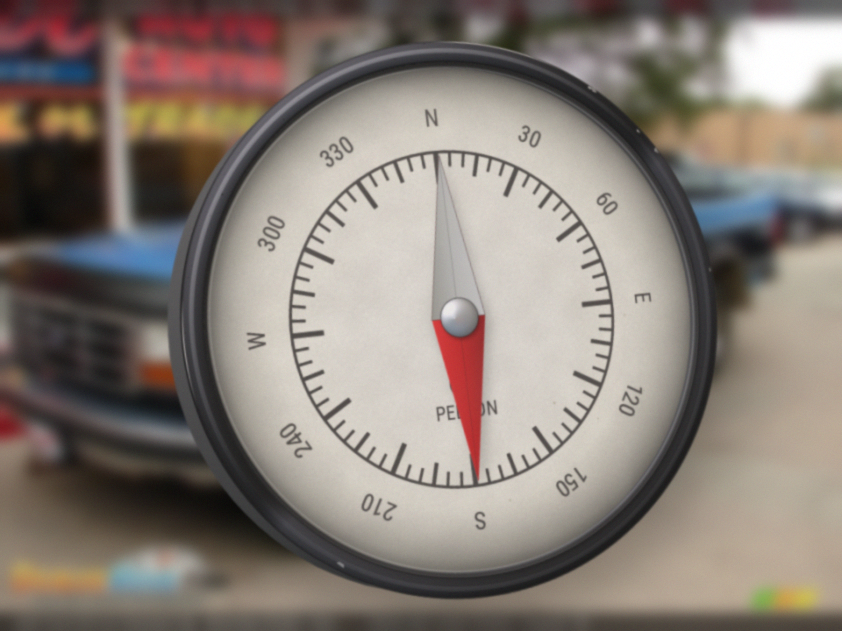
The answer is 180 °
